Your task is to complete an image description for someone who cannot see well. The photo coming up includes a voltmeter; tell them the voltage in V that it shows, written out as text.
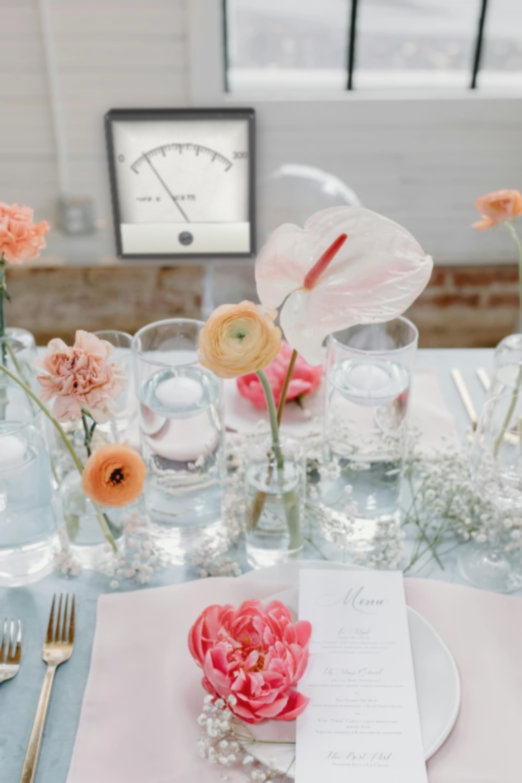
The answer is 50 V
